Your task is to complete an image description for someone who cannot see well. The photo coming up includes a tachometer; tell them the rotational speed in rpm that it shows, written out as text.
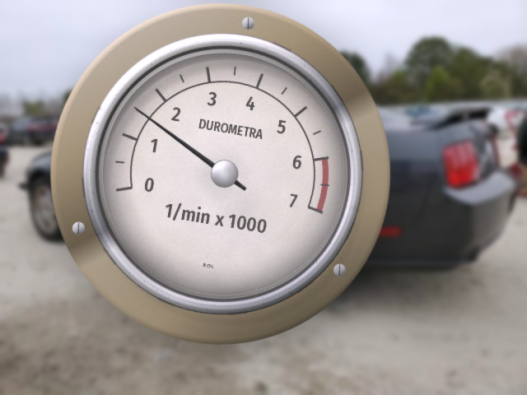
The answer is 1500 rpm
